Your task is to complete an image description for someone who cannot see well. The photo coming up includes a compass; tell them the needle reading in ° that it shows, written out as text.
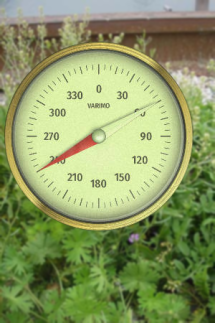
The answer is 240 °
